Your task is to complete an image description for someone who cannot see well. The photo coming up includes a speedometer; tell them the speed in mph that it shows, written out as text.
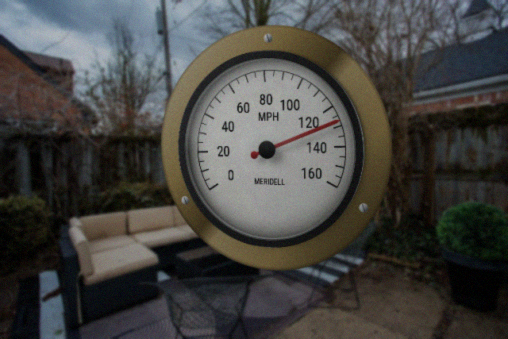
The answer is 127.5 mph
